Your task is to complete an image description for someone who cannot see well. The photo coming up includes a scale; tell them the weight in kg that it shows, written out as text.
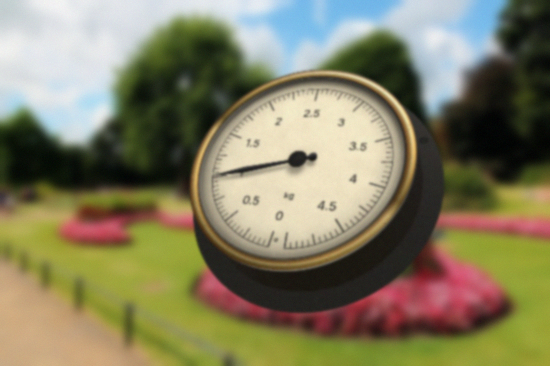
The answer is 1 kg
